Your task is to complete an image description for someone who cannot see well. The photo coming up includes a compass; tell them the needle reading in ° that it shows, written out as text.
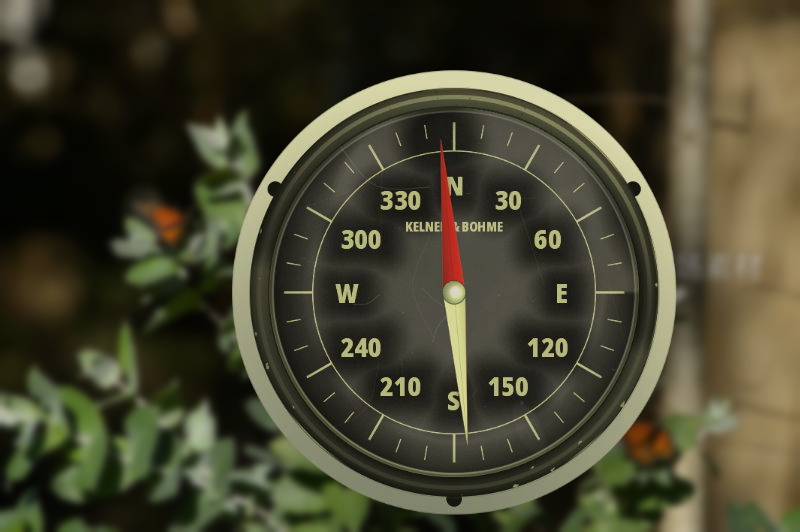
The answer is 355 °
